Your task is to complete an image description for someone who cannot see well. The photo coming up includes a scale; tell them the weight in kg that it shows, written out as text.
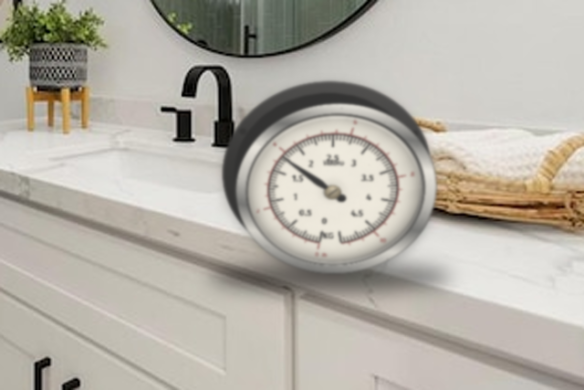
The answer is 1.75 kg
